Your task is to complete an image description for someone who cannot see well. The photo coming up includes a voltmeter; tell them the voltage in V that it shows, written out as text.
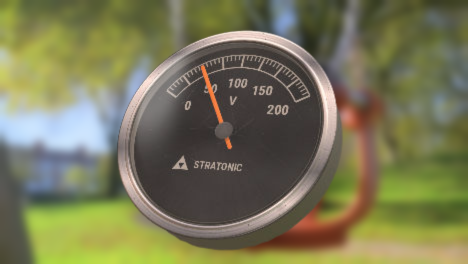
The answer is 50 V
